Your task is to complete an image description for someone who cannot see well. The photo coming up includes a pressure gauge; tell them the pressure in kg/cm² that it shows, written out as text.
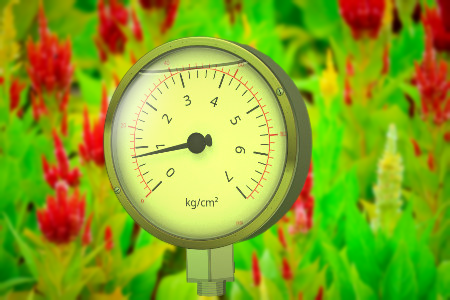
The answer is 0.8 kg/cm²
